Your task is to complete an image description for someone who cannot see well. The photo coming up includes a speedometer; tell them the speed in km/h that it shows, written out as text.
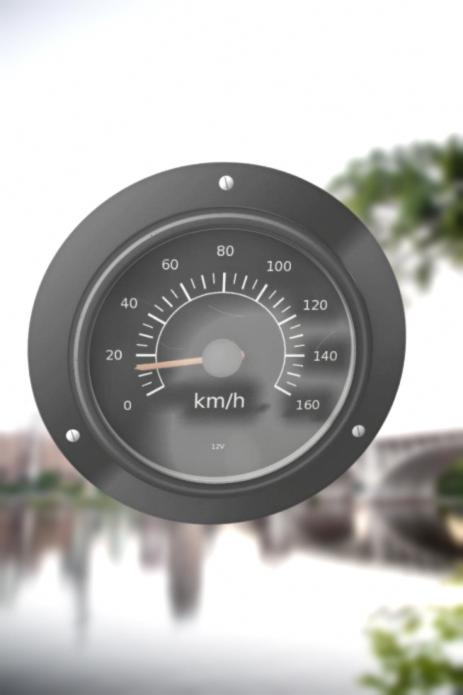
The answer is 15 km/h
